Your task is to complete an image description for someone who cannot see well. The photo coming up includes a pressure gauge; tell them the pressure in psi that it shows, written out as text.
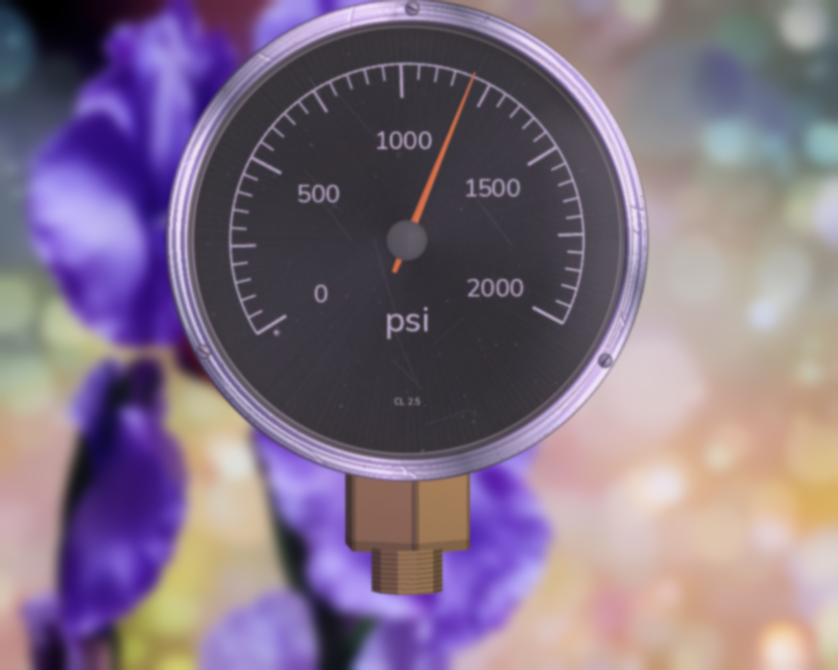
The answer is 1200 psi
